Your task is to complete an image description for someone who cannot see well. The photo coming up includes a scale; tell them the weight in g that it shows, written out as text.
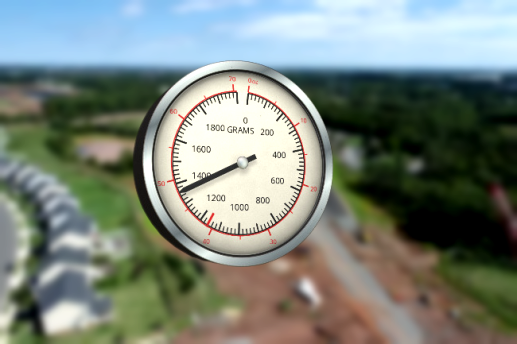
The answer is 1360 g
